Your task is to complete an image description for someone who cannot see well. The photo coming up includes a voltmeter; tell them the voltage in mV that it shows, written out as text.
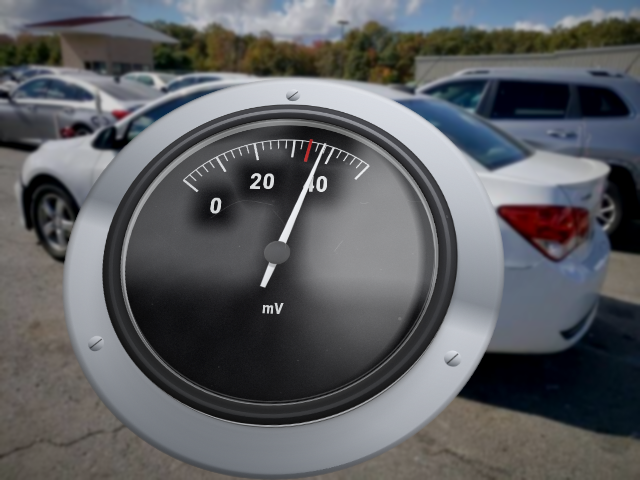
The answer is 38 mV
